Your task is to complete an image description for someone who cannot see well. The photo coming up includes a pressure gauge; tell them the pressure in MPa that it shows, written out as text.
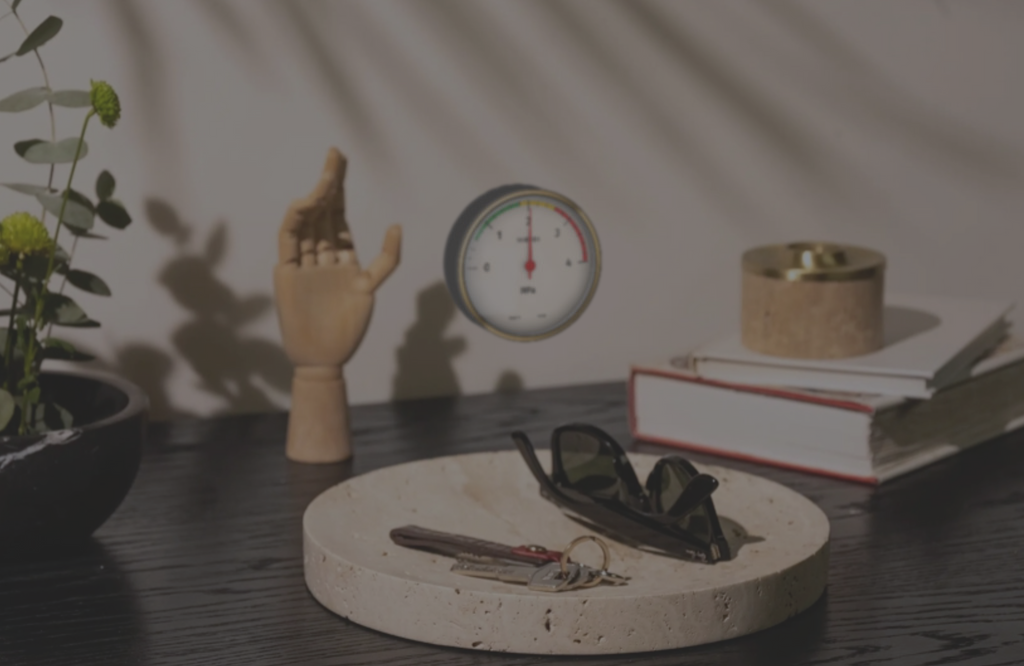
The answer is 2 MPa
